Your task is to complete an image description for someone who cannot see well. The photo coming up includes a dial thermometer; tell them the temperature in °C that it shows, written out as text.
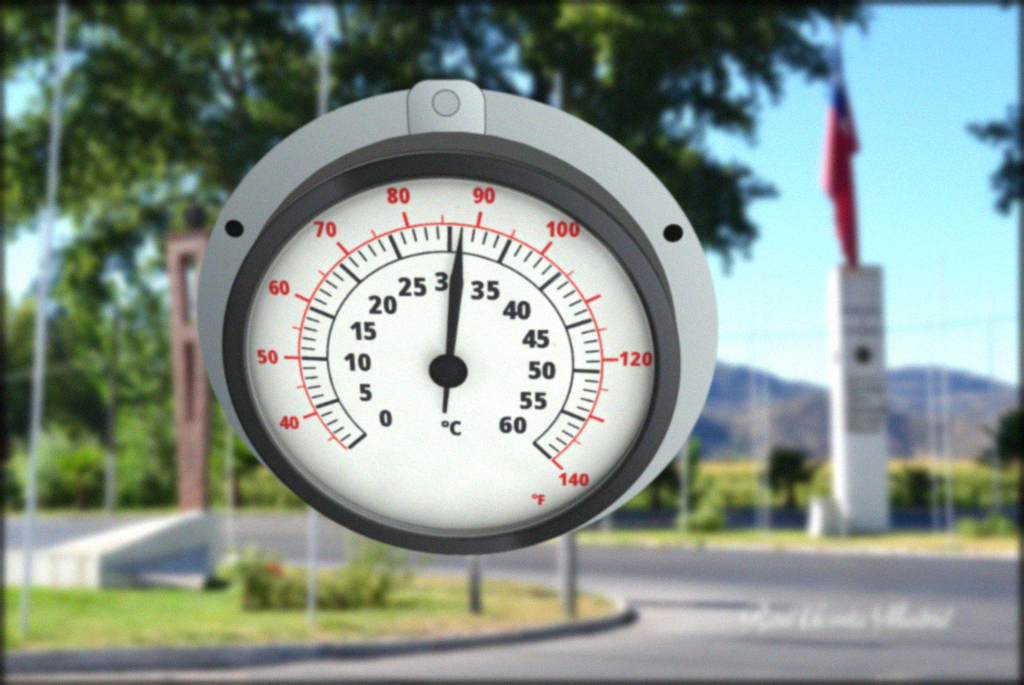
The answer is 31 °C
